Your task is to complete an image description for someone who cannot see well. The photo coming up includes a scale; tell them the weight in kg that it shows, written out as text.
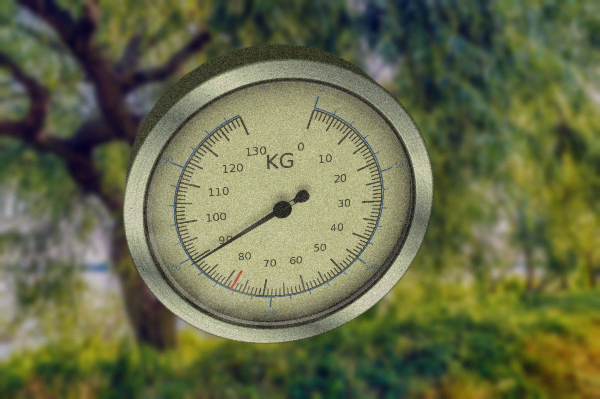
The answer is 90 kg
